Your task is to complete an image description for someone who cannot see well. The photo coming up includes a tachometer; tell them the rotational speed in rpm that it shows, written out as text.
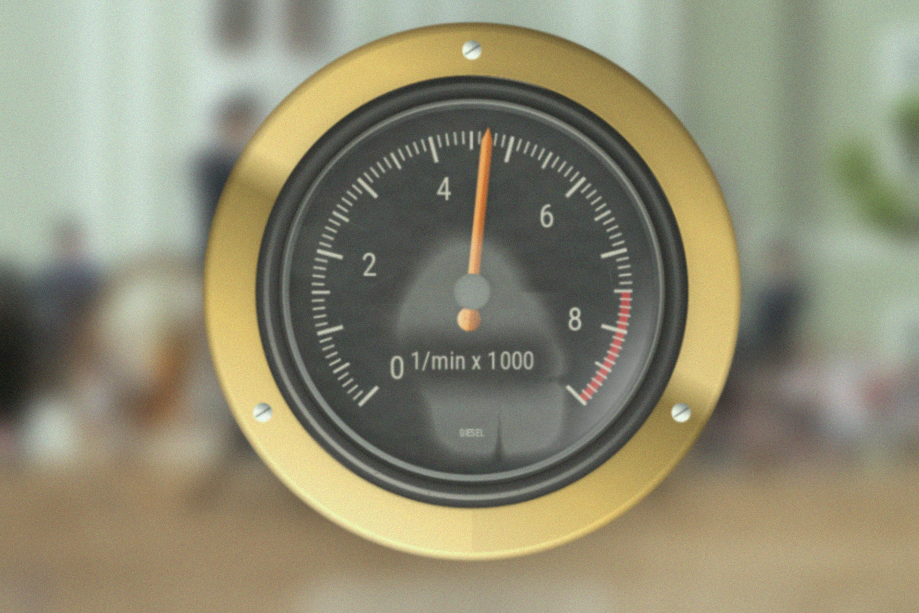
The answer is 4700 rpm
